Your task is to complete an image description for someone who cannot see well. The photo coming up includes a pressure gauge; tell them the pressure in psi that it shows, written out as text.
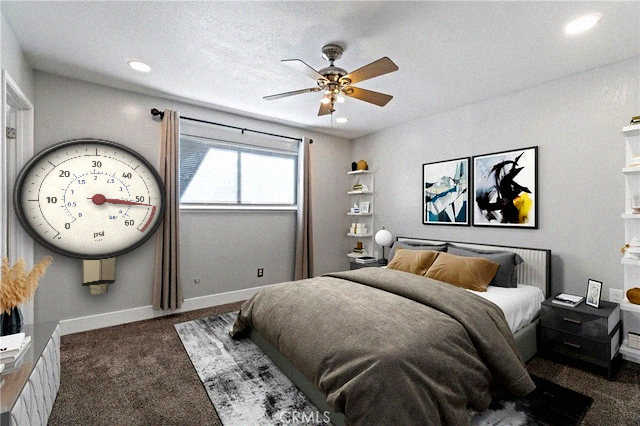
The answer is 52 psi
